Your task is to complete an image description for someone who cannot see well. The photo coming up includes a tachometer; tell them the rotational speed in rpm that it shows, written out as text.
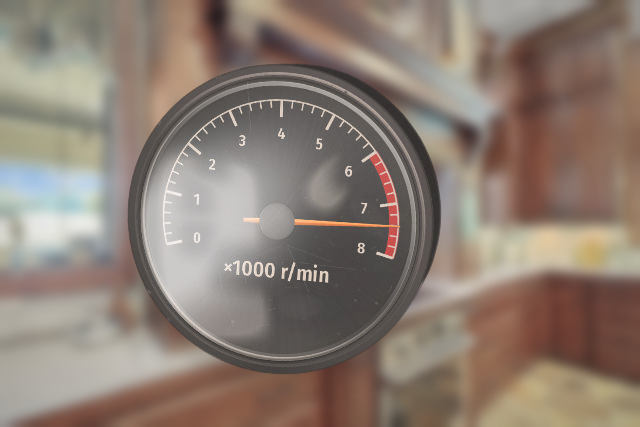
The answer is 7400 rpm
